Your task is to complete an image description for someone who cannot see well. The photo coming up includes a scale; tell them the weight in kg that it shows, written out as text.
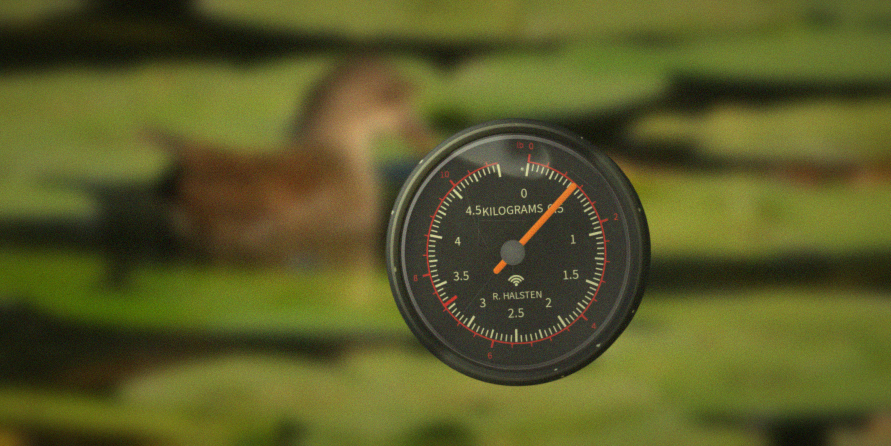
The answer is 0.5 kg
